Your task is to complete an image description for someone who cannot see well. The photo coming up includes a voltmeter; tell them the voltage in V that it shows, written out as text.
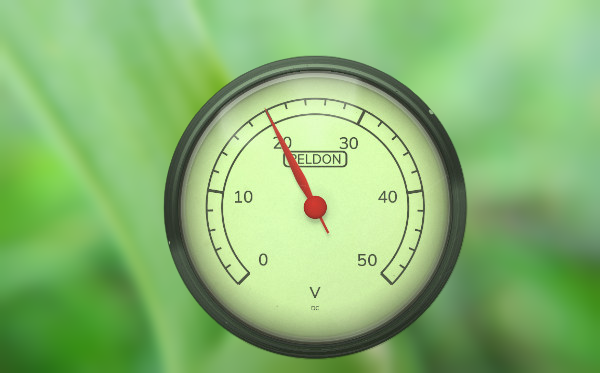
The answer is 20 V
